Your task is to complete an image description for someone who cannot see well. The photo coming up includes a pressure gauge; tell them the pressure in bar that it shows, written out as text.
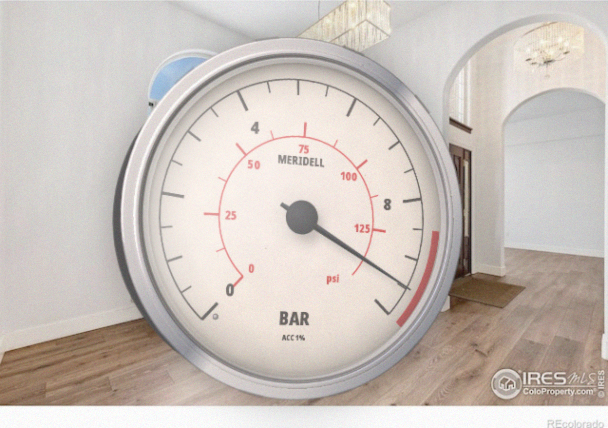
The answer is 9.5 bar
